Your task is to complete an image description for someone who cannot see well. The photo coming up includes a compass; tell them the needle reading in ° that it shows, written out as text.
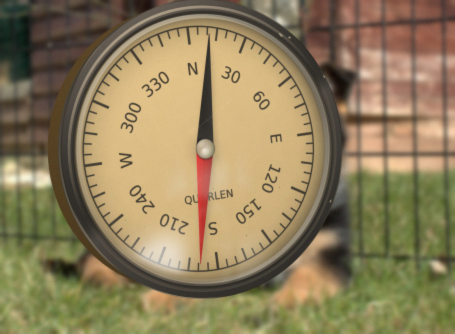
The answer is 190 °
